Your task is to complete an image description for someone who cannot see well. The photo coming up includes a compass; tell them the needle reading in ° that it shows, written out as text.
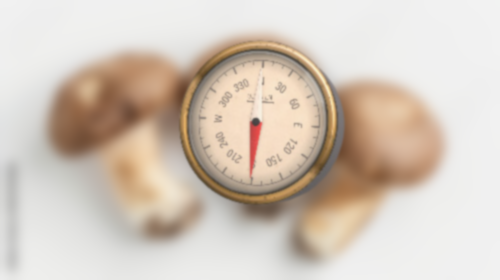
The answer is 180 °
